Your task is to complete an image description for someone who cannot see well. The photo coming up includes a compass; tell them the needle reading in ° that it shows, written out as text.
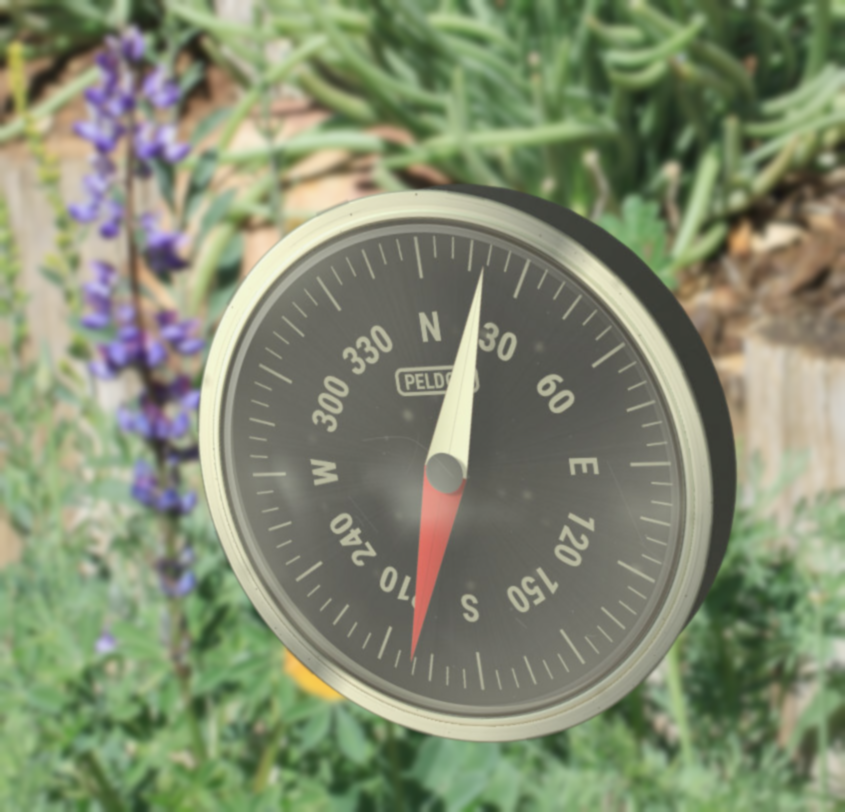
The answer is 200 °
